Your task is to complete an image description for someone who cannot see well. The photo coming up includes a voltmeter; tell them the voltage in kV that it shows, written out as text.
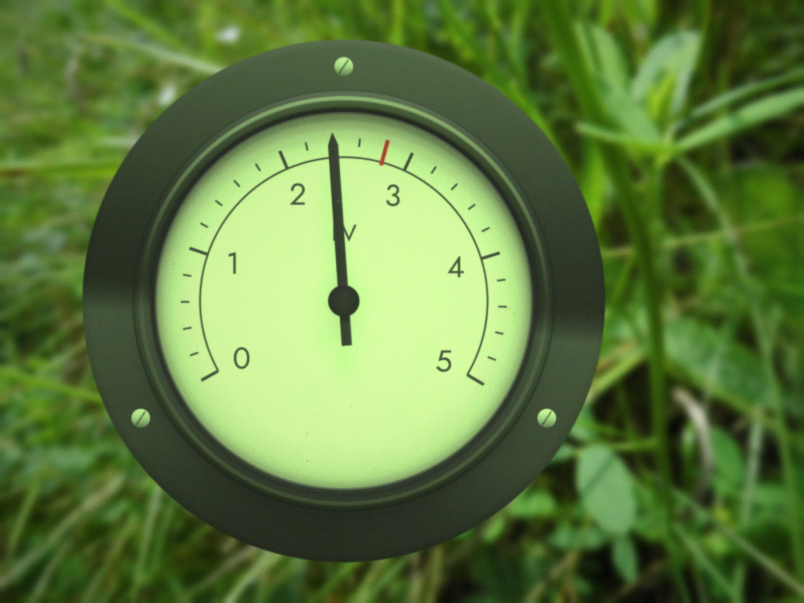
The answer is 2.4 kV
